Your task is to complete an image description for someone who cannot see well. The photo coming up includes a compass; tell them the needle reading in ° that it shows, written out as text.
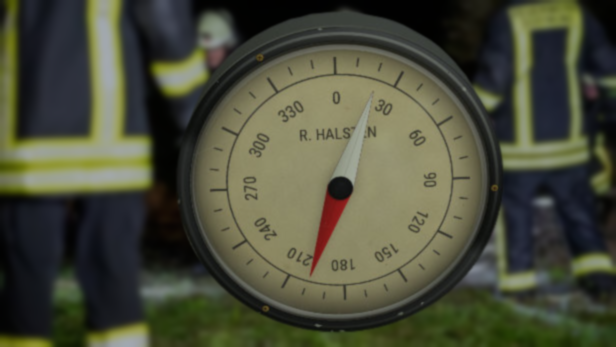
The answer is 200 °
